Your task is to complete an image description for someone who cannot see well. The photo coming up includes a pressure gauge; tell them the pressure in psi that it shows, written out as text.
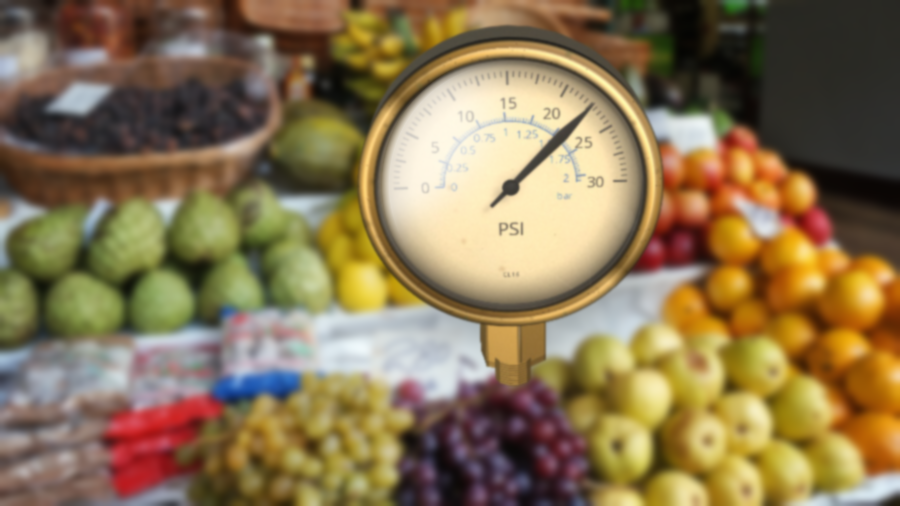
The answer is 22.5 psi
